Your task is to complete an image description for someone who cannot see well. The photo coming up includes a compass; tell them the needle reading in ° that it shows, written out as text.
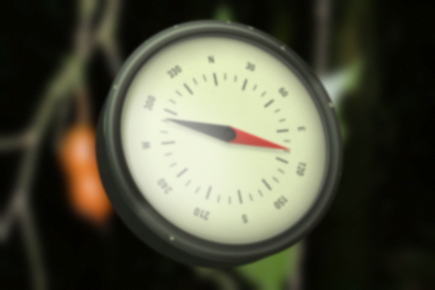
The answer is 110 °
